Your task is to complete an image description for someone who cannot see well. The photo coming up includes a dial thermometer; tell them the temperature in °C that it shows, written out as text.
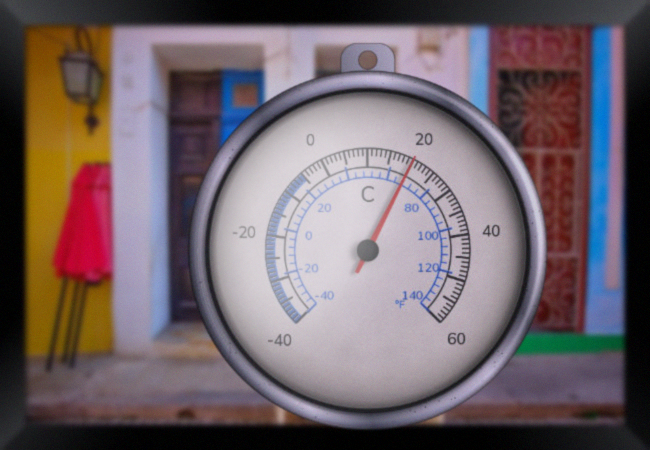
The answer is 20 °C
